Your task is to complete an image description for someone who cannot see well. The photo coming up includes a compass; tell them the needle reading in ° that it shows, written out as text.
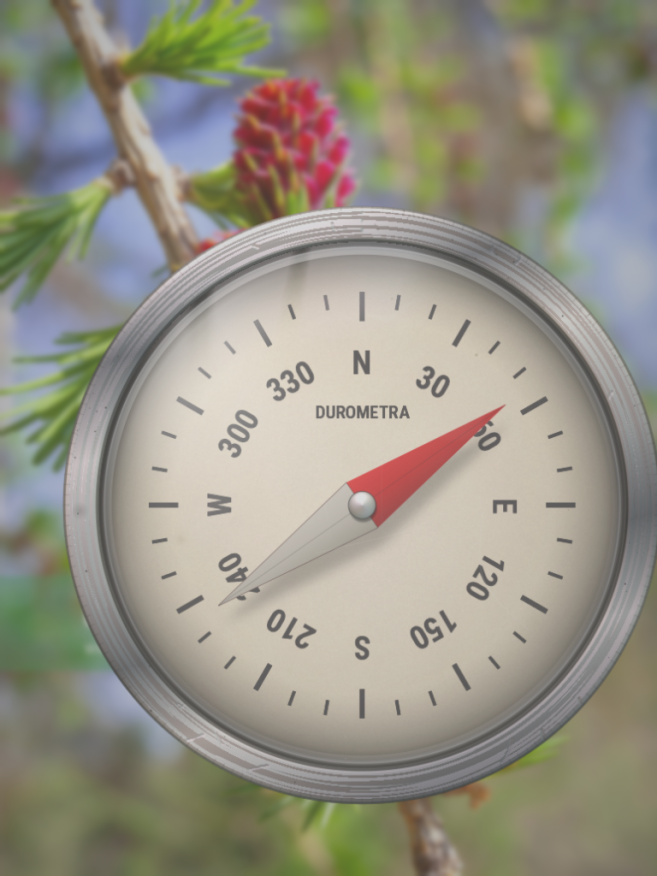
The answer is 55 °
